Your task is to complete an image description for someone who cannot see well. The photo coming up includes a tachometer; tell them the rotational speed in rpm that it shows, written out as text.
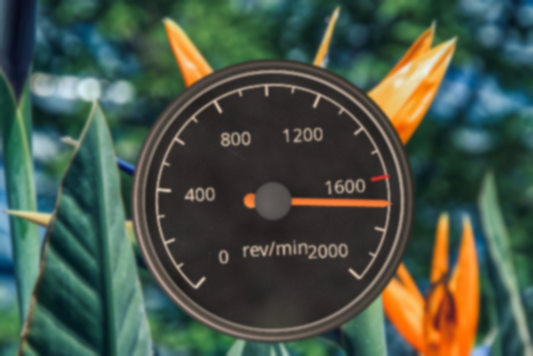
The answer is 1700 rpm
